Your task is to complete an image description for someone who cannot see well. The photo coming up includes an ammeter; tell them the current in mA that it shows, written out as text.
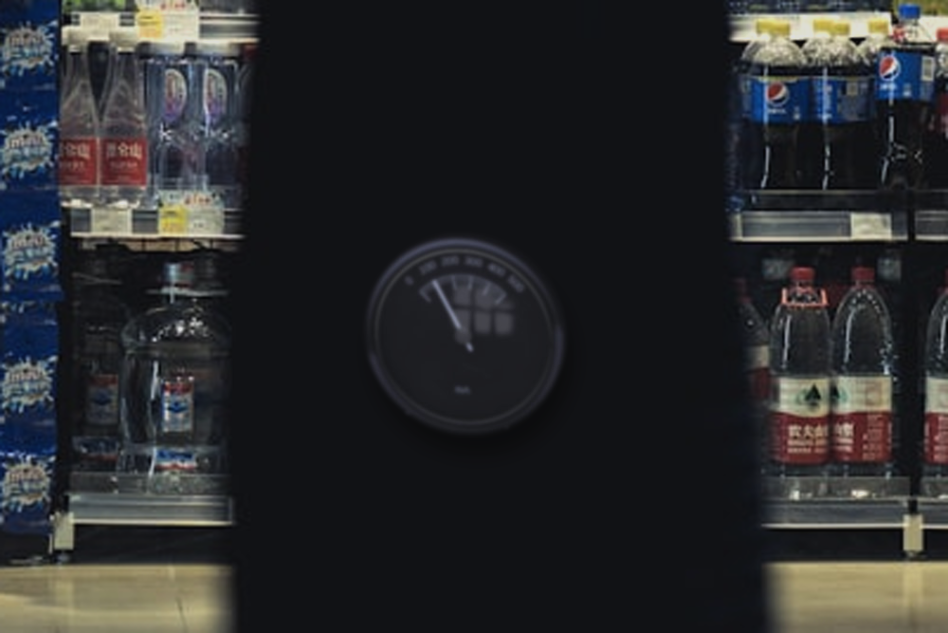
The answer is 100 mA
